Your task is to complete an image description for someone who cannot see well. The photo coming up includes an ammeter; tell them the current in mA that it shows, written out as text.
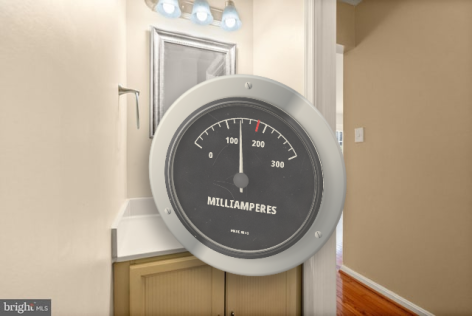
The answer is 140 mA
